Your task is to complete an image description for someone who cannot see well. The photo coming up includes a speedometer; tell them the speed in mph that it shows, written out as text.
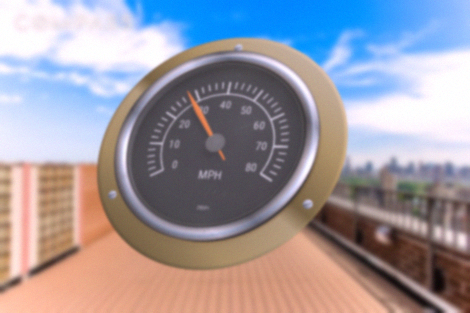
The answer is 28 mph
